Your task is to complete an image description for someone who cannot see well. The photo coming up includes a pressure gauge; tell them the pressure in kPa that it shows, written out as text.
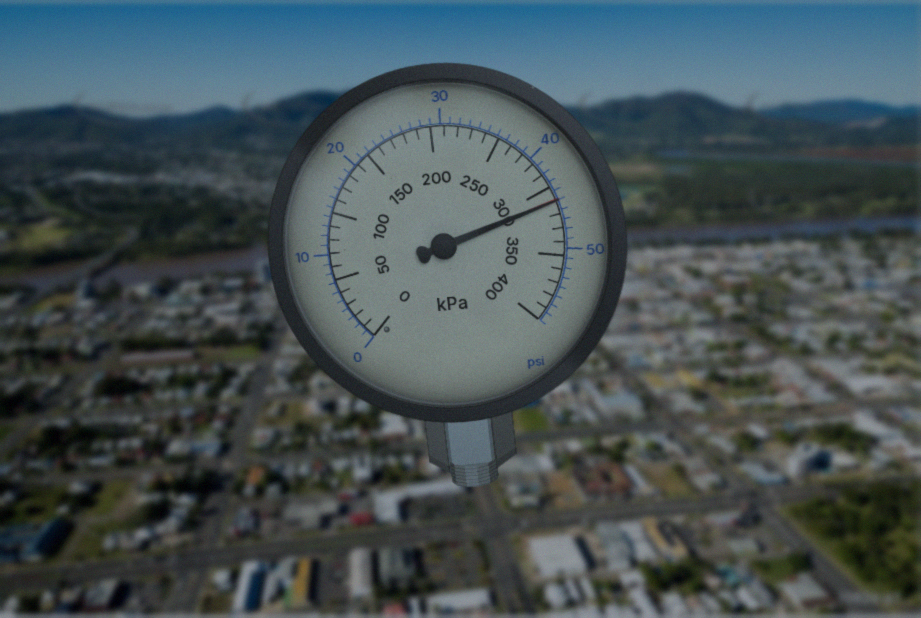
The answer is 310 kPa
